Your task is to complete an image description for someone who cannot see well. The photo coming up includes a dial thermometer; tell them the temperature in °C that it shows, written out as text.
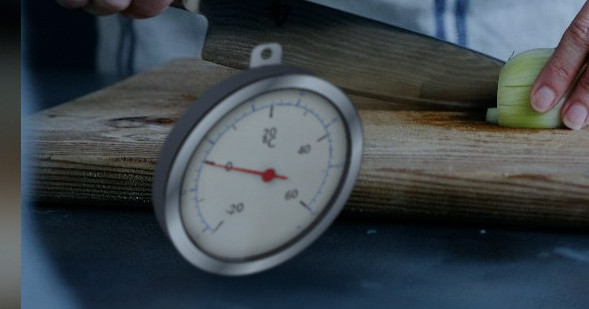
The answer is 0 °C
